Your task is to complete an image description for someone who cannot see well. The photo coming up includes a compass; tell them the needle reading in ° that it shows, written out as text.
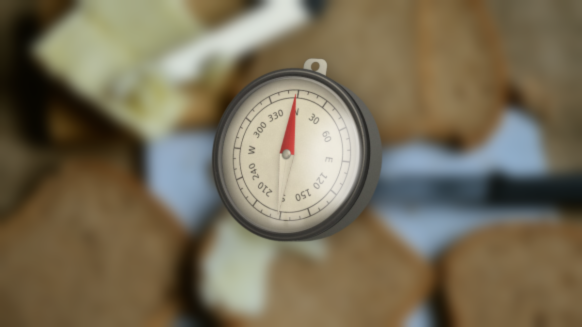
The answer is 0 °
